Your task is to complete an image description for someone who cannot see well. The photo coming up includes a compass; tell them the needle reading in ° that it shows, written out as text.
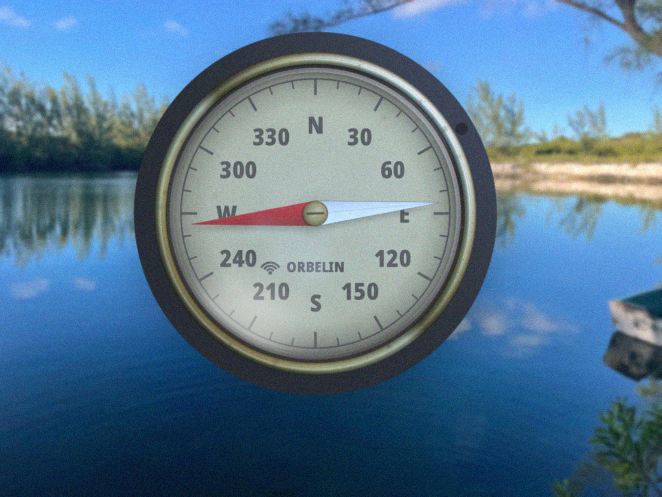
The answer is 265 °
